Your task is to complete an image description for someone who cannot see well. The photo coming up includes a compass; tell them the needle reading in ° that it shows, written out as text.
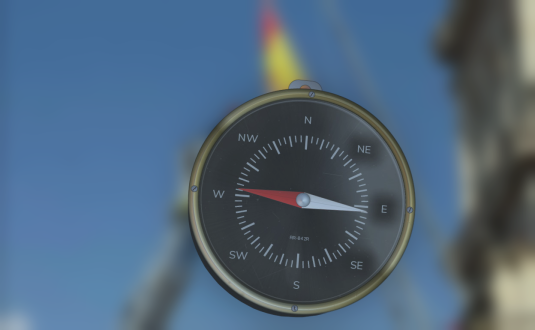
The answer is 275 °
